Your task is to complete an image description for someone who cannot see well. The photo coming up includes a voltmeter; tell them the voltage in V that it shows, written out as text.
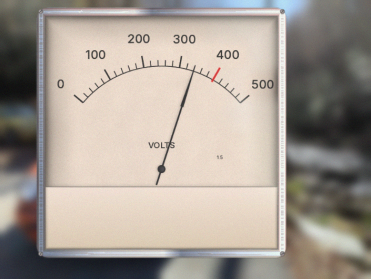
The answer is 340 V
